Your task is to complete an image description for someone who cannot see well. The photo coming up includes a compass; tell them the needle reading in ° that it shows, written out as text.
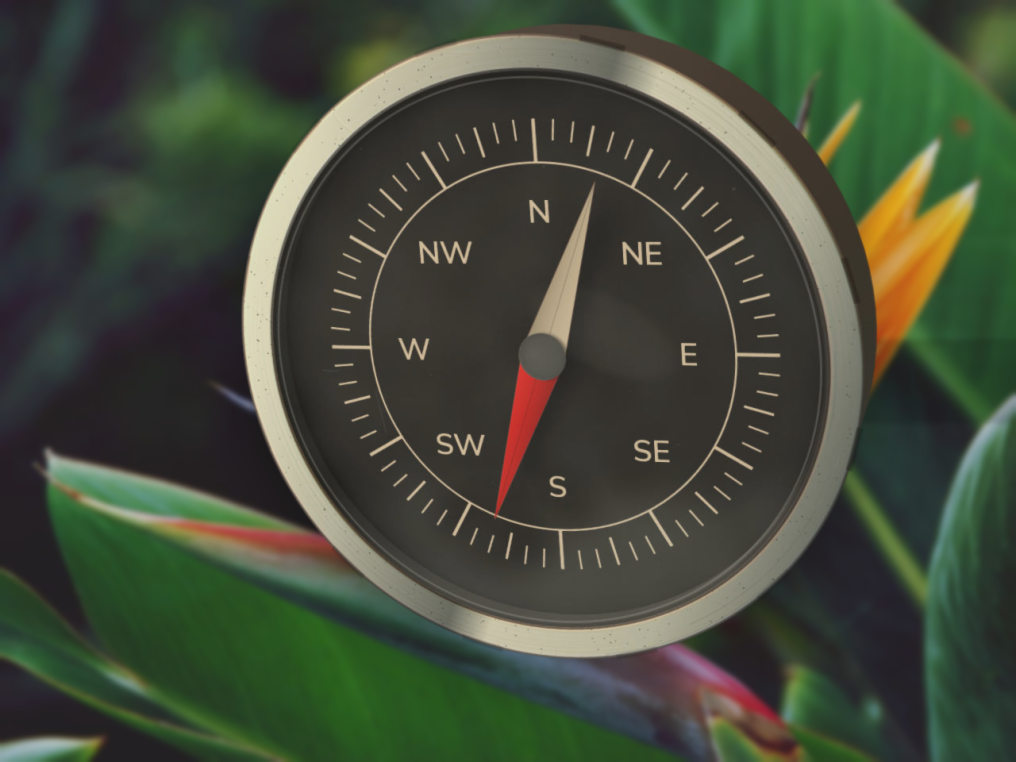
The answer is 200 °
